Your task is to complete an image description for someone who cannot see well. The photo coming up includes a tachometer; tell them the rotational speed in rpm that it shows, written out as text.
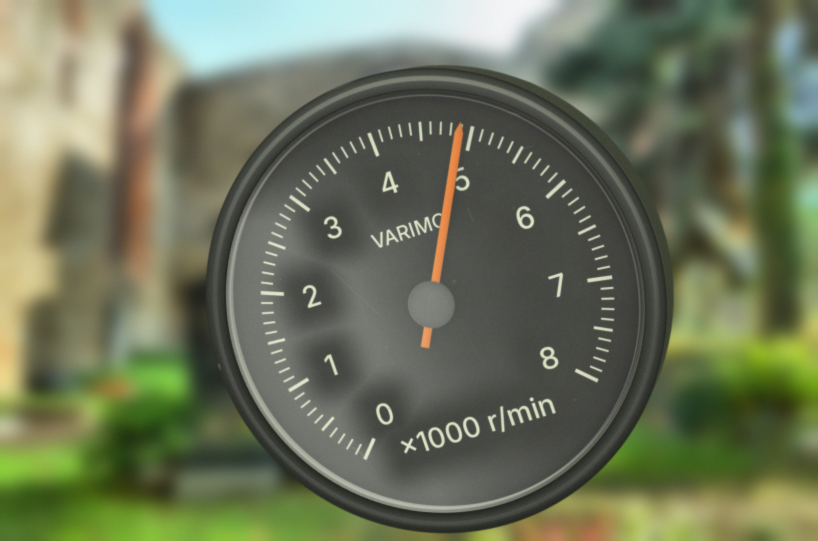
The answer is 4900 rpm
